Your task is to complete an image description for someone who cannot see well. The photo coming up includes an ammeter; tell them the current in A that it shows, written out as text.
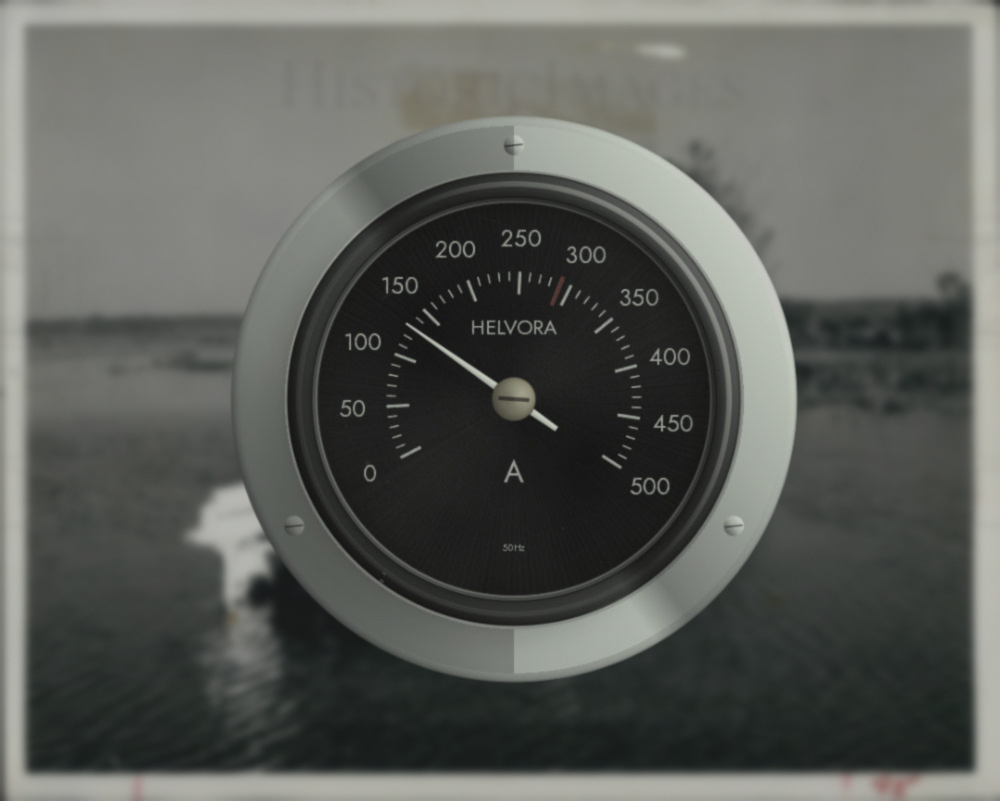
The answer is 130 A
